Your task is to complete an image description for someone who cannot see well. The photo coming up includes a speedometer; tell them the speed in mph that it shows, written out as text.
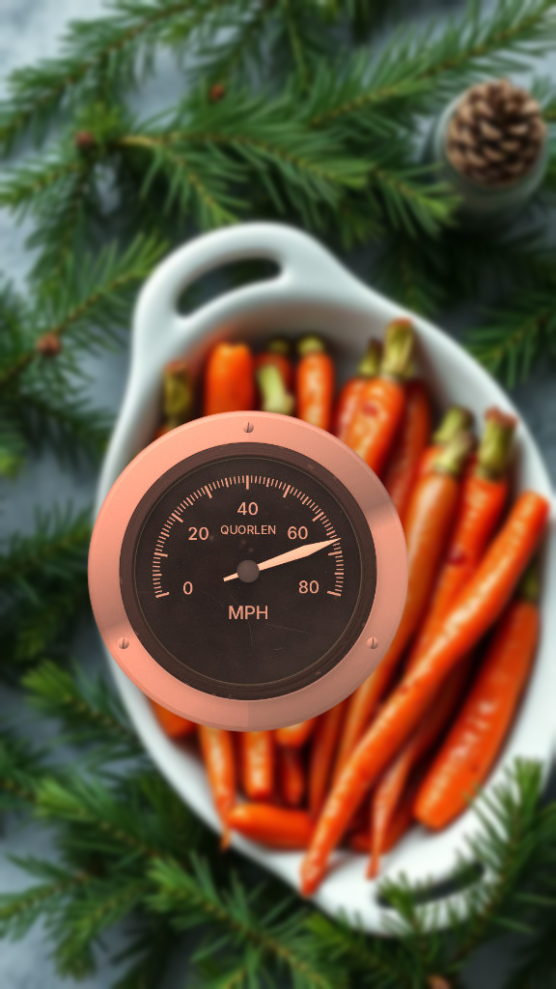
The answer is 67 mph
